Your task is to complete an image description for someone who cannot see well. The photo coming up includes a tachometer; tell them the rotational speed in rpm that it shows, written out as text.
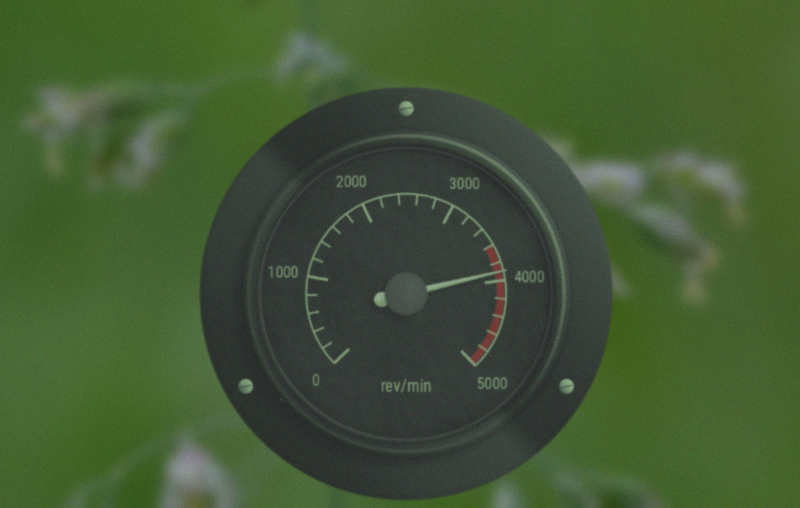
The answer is 3900 rpm
